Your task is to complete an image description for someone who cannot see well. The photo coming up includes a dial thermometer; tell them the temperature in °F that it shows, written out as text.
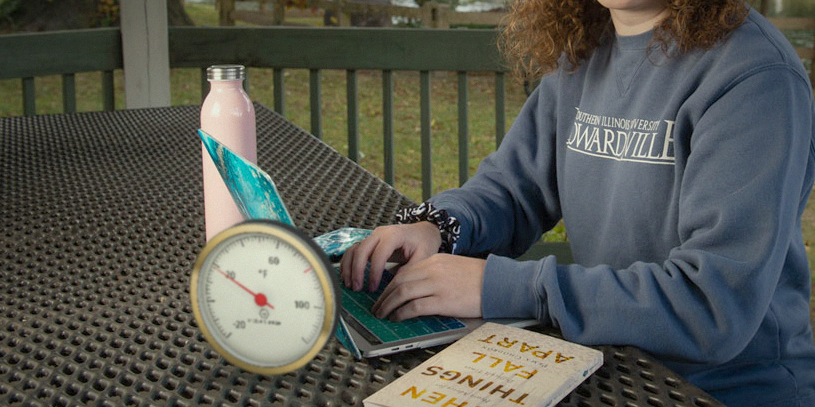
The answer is 20 °F
